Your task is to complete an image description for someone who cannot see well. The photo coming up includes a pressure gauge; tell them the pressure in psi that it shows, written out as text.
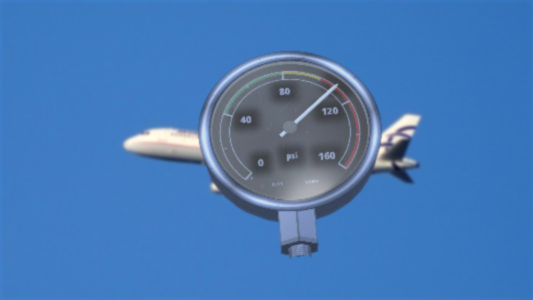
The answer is 110 psi
